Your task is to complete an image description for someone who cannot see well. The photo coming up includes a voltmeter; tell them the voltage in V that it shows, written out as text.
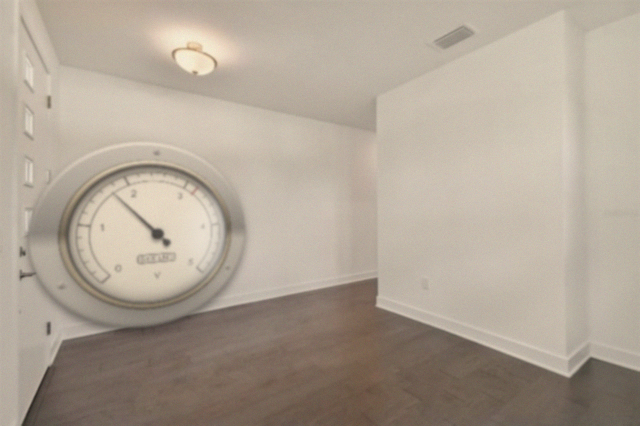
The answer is 1.7 V
